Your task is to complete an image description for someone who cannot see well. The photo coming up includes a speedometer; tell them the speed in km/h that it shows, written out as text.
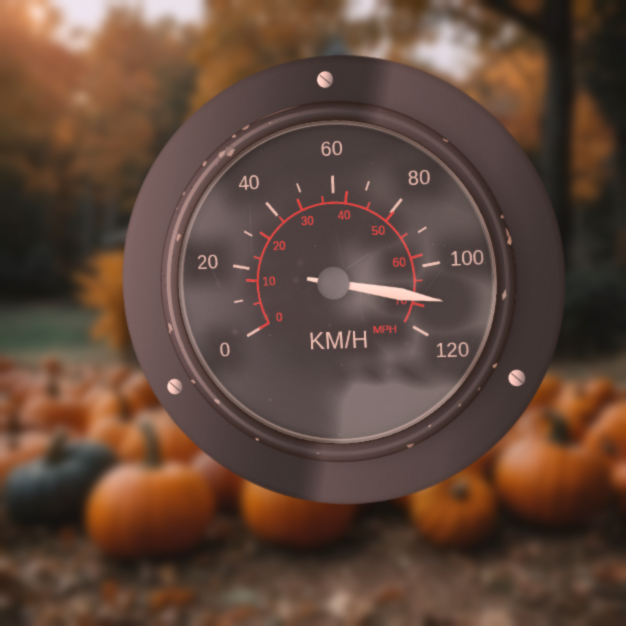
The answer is 110 km/h
